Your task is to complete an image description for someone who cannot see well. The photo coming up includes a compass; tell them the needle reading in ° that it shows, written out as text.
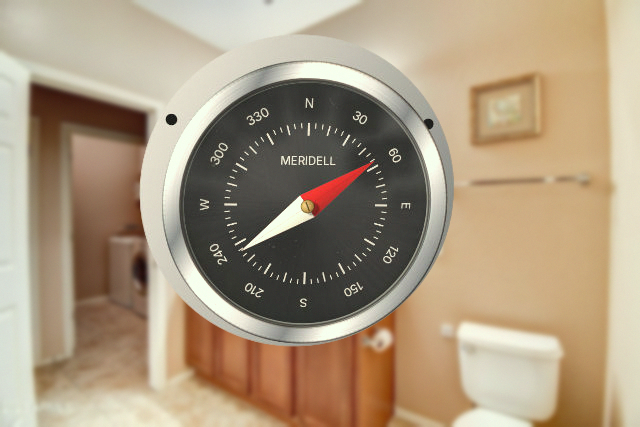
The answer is 55 °
